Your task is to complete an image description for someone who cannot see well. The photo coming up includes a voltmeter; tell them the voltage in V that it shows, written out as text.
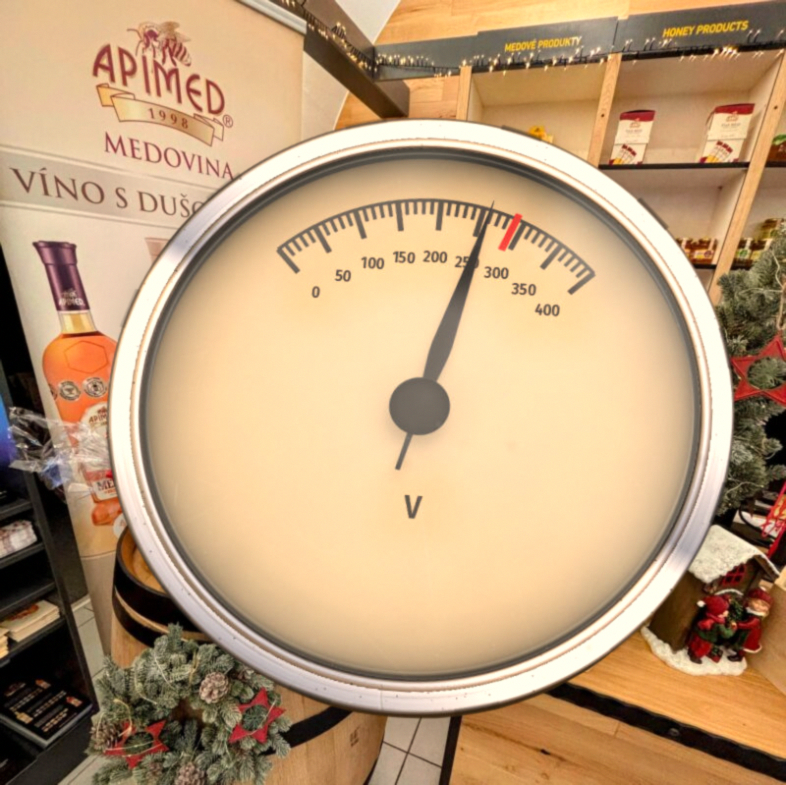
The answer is 260 V
